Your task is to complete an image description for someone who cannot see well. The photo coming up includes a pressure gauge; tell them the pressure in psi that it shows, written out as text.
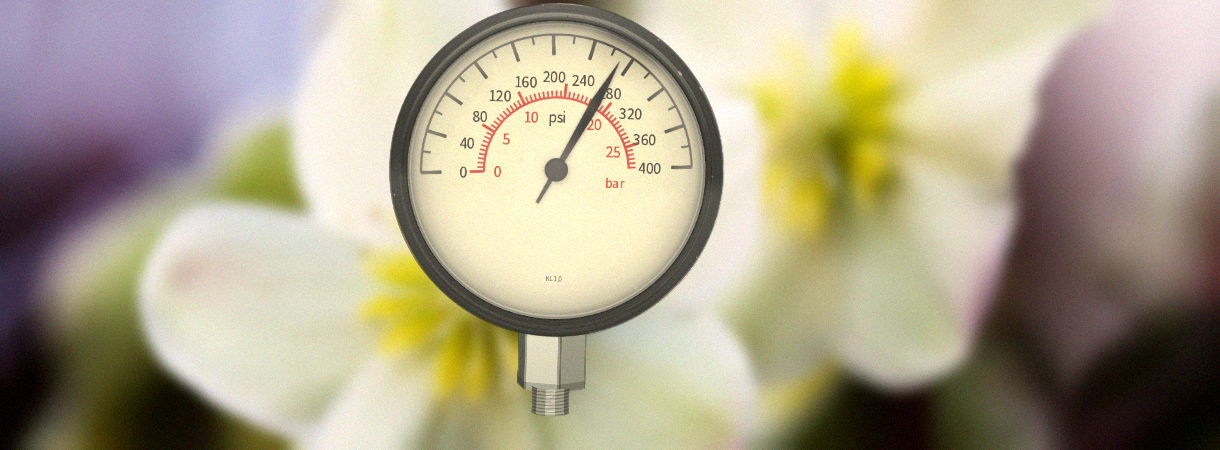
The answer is 270 psi
